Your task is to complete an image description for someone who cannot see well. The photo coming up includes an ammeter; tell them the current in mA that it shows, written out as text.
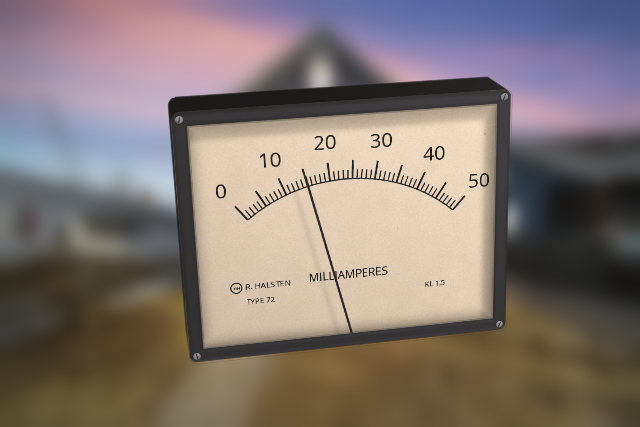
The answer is 15 mA
